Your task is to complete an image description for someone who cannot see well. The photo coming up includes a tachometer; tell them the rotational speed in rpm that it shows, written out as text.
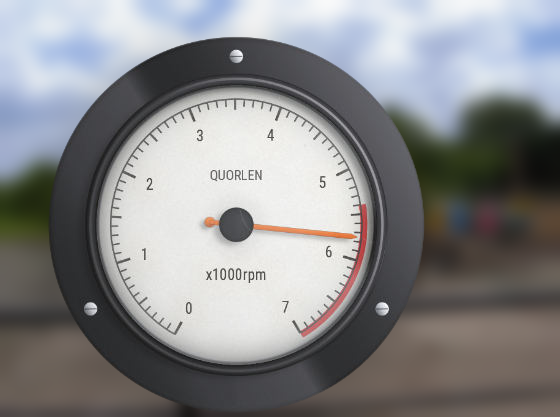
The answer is 5750 rpm
